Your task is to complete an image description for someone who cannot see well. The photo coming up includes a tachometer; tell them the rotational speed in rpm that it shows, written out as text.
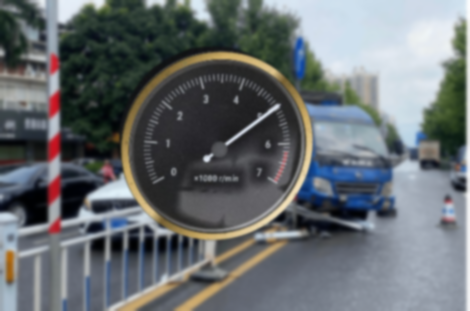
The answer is 5000 rpm
